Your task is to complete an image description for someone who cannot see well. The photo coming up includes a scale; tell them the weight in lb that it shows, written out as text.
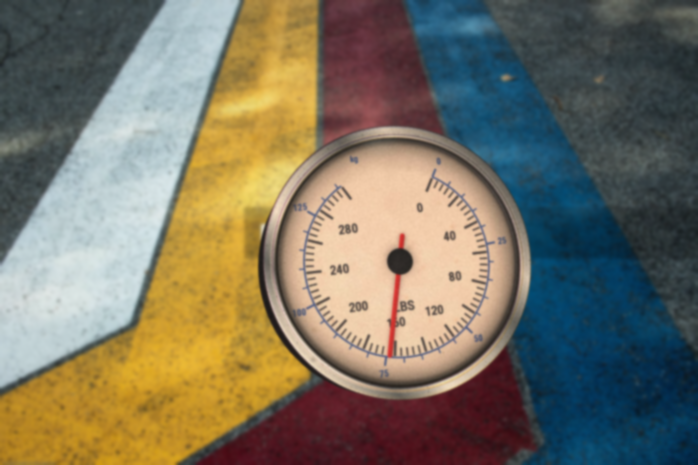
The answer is 164 lb
